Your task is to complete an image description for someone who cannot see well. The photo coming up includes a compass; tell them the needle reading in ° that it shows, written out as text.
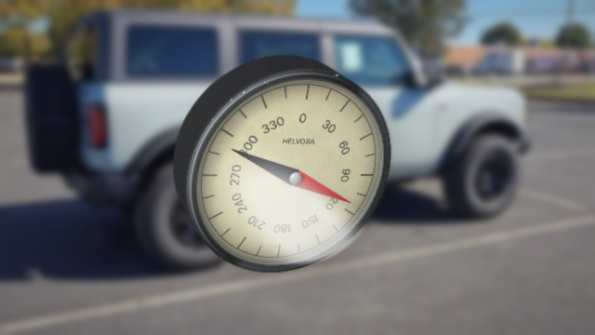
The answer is 112.5 °
